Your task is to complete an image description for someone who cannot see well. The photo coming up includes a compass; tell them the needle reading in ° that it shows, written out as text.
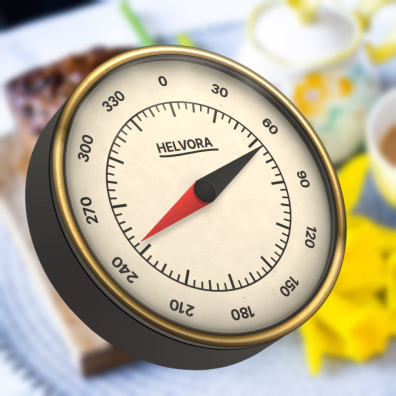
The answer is 245 °
